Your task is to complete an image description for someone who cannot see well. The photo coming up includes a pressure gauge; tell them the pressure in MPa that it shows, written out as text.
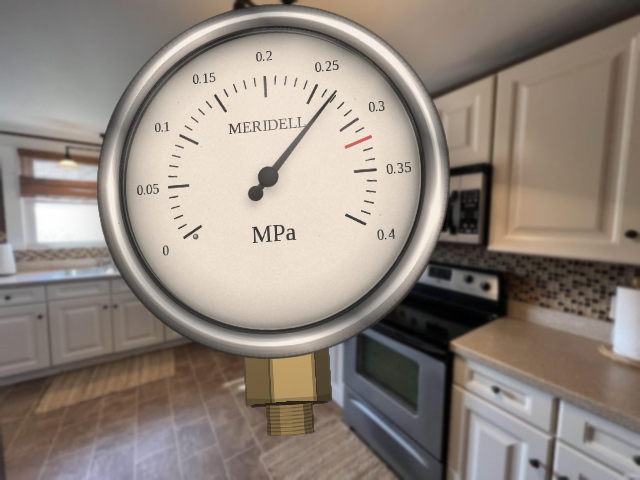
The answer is 0.27 MPa
